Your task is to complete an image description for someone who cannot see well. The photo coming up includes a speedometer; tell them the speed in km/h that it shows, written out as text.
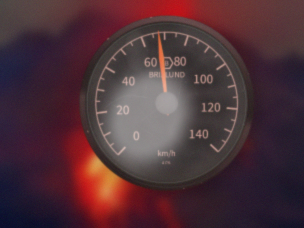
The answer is 67.5 km/h
